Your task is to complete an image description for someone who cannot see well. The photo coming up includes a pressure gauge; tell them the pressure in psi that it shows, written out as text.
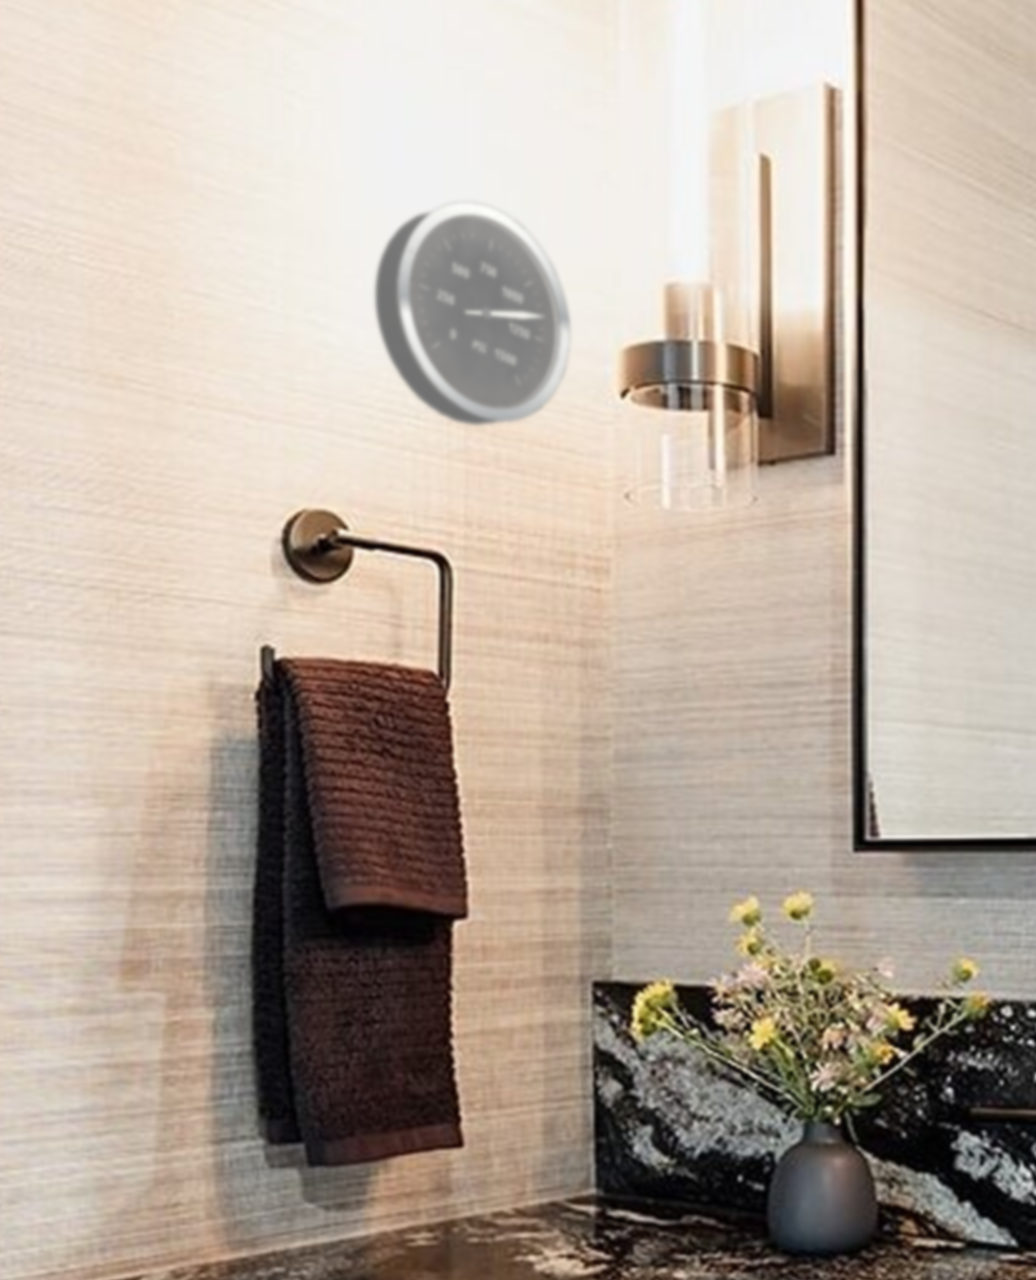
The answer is 1150 psi
